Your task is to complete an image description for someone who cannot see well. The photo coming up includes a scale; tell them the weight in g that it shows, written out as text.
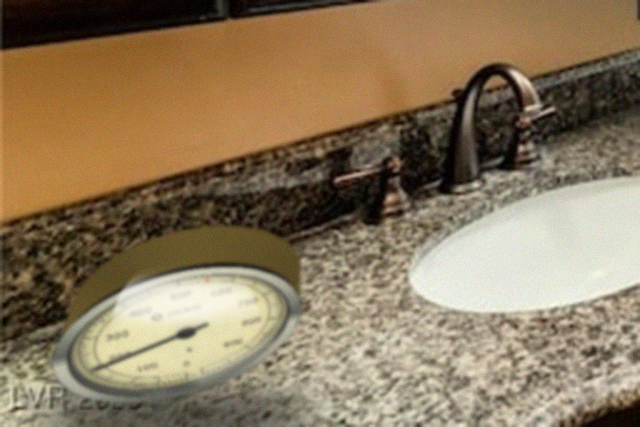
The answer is 200 g
